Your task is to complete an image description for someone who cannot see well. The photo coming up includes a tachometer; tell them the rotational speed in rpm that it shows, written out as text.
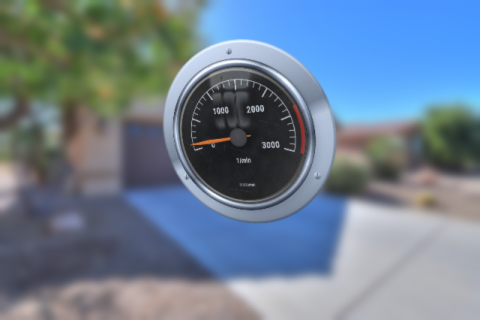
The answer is 100 rpm
